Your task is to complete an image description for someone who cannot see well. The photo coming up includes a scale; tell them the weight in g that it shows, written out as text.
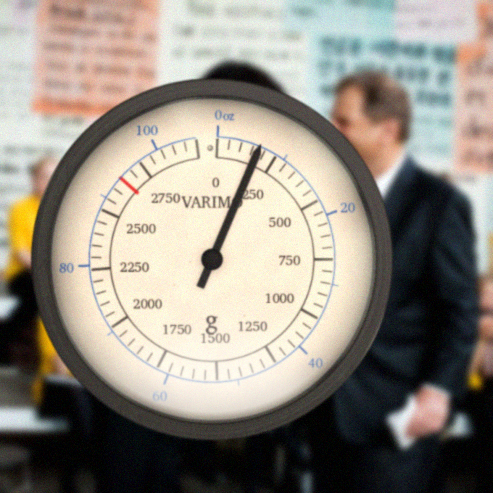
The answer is 175 g
